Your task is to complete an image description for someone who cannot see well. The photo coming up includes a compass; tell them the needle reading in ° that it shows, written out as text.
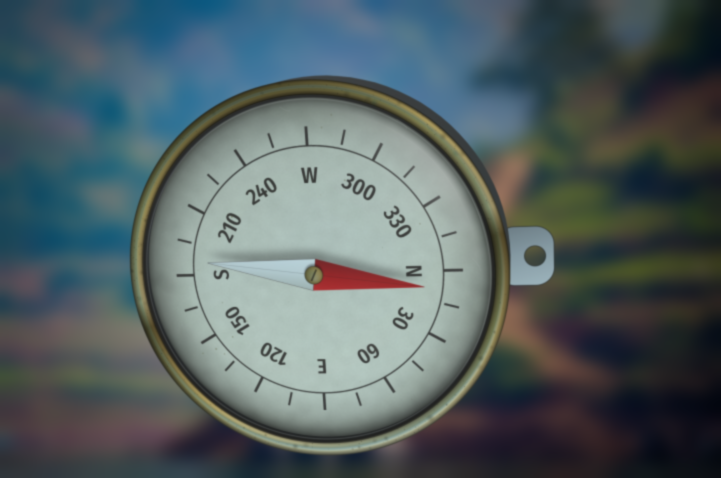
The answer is 7.5 °
